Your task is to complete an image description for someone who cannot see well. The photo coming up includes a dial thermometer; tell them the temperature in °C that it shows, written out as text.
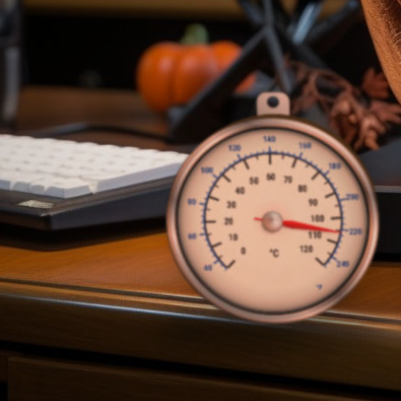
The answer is 105 °C
